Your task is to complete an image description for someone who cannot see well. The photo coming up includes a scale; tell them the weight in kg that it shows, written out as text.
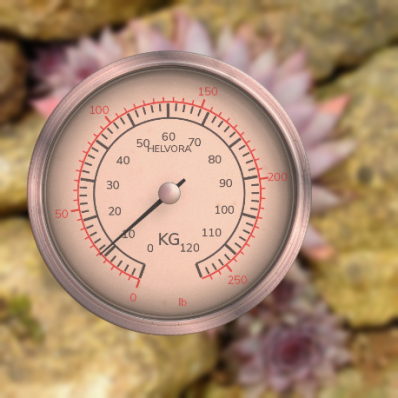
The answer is 11 kg
